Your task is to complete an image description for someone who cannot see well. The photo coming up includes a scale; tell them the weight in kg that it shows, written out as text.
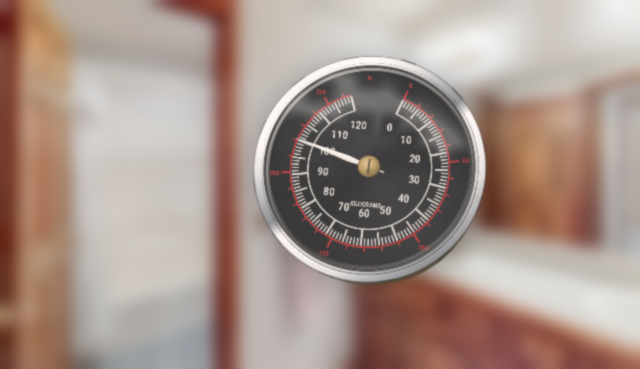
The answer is 100 kg
